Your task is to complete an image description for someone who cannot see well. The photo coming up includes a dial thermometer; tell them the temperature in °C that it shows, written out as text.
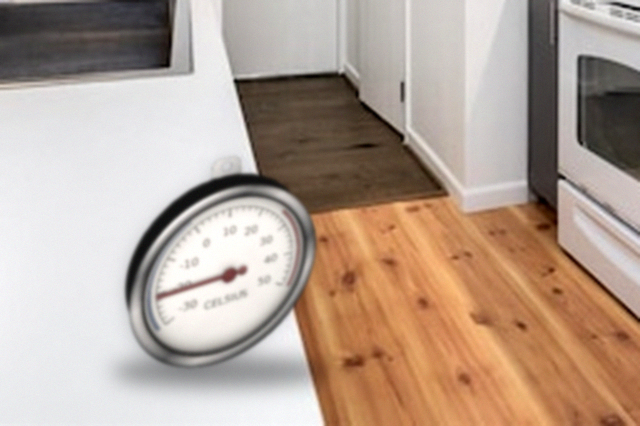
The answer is -20 °C
